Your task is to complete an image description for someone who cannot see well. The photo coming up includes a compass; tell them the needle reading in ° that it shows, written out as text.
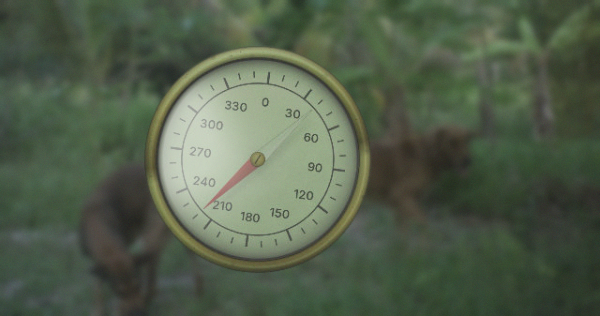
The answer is 220 °
